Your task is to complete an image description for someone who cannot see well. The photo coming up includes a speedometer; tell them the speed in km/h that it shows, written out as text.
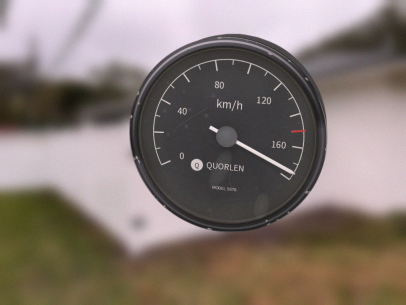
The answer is 175 km/h
